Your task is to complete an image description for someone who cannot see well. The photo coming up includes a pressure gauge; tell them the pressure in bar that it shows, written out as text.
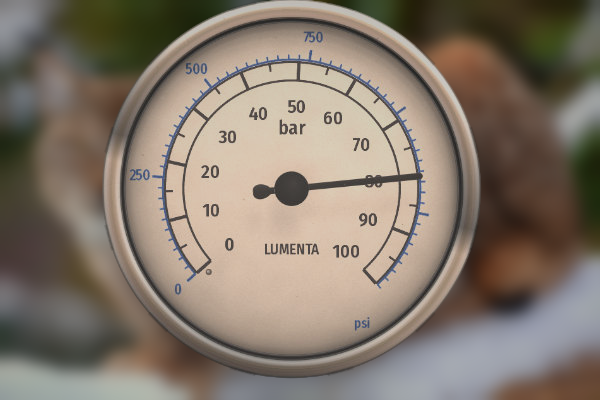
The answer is 80 bar
